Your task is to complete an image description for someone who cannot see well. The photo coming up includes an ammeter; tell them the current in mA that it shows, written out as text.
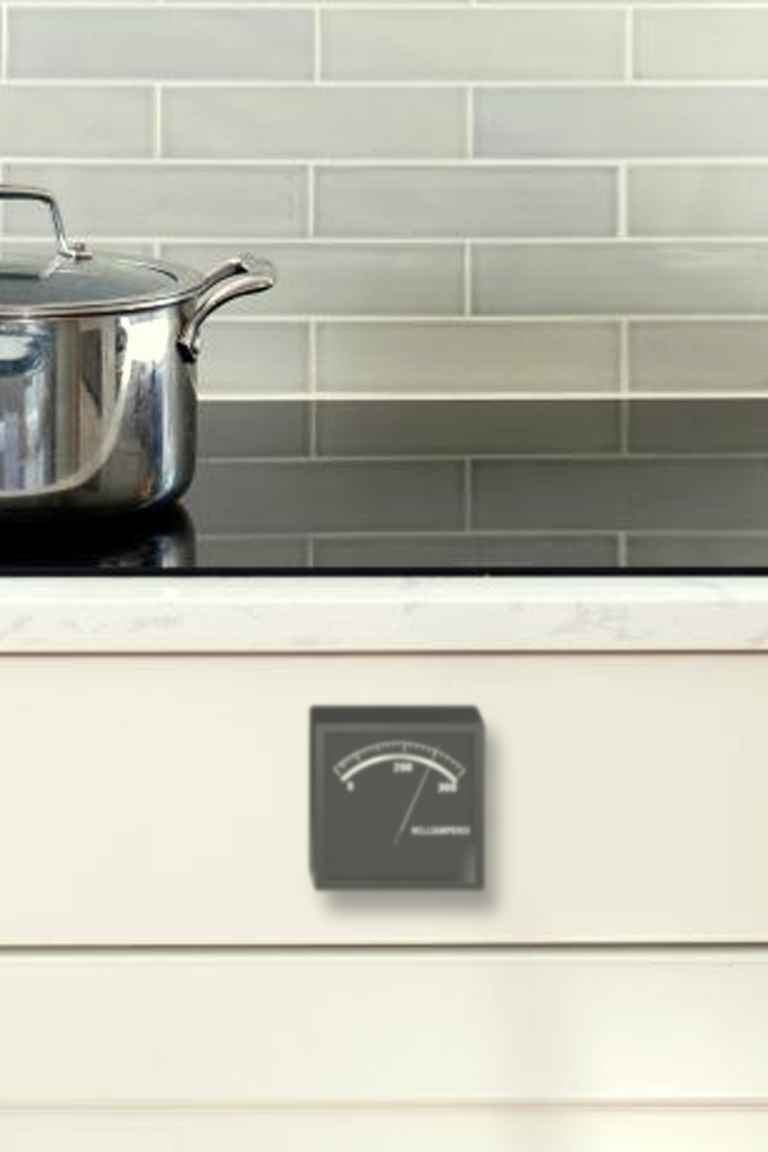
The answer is 250 mA
